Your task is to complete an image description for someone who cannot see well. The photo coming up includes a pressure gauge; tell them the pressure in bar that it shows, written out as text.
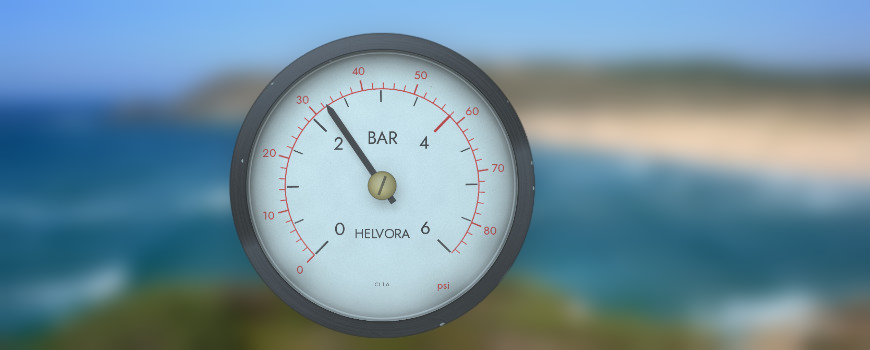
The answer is 2.25 bar
